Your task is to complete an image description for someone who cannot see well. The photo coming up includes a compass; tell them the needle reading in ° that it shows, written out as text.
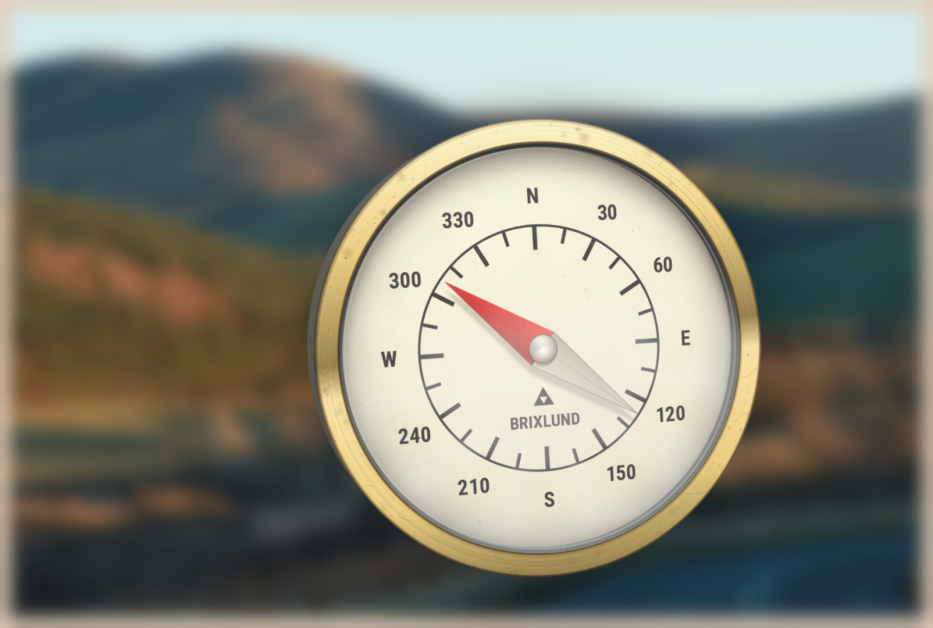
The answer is 307.5 °
